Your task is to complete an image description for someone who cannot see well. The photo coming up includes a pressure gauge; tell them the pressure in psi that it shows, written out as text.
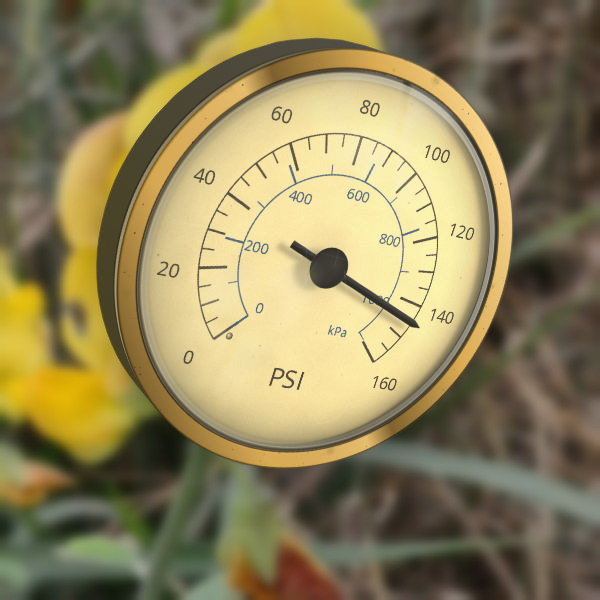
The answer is 145 psi
